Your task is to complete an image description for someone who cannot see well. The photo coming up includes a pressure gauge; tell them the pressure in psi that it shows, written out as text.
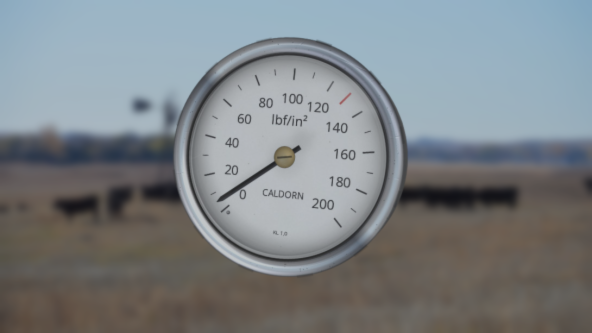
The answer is 5 psi
